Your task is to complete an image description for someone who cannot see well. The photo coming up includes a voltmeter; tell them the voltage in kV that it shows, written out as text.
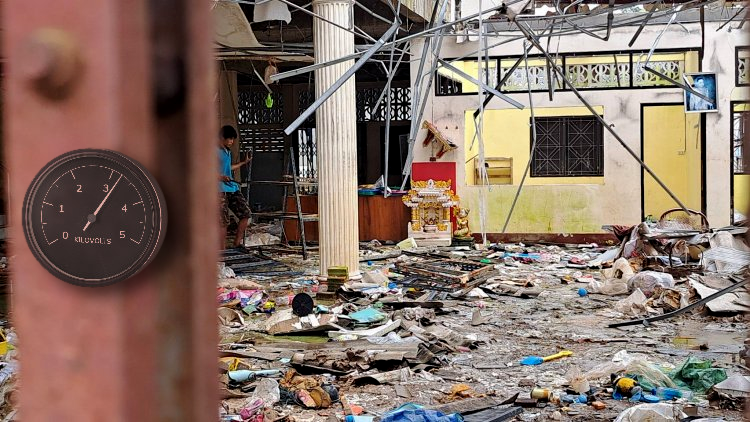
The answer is 3.25 kV
